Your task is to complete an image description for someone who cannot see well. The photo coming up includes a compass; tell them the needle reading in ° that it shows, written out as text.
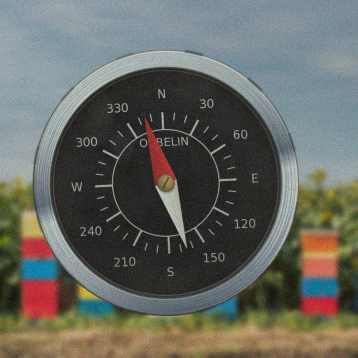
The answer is 345 °
